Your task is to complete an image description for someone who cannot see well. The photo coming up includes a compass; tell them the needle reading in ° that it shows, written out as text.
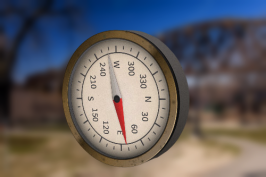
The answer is 80 °
